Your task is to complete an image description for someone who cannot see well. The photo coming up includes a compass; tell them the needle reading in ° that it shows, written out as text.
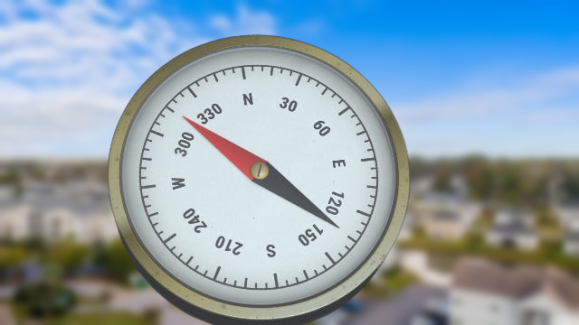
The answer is 315 °
